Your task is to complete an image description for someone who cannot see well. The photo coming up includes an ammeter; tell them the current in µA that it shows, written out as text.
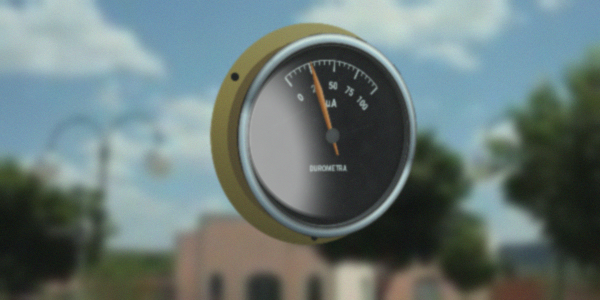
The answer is 25 µA
